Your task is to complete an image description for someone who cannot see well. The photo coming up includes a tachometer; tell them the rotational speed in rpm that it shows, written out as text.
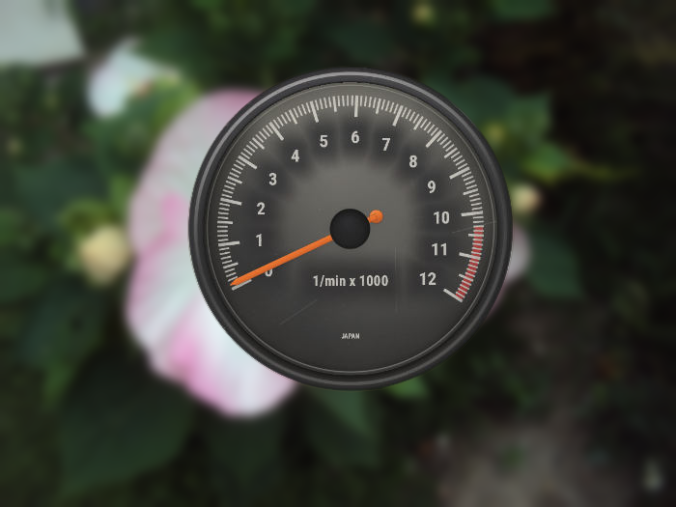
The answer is 100 rpm
